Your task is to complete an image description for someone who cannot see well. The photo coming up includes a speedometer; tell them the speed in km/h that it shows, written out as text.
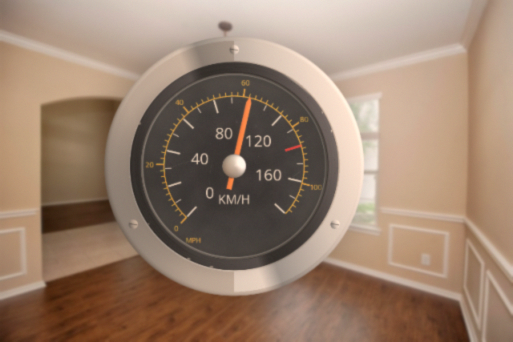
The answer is 100 km/h
